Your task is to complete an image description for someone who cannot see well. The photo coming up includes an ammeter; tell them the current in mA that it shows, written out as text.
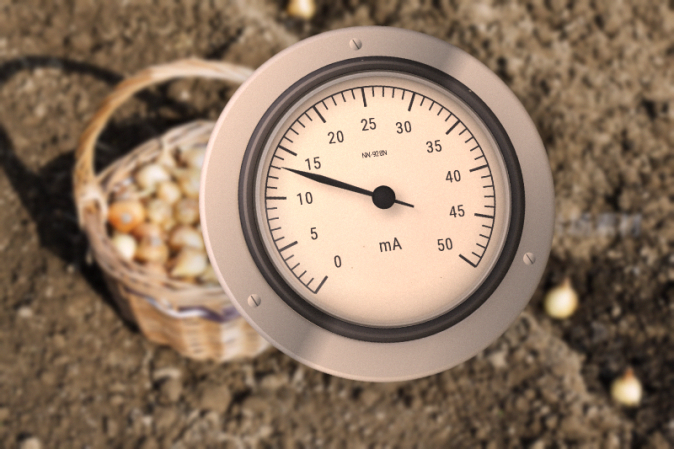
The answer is 13 mA
